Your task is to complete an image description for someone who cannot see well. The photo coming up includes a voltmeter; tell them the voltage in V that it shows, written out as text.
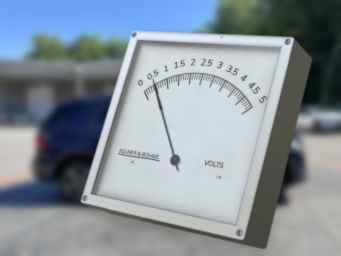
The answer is 0.5 V
